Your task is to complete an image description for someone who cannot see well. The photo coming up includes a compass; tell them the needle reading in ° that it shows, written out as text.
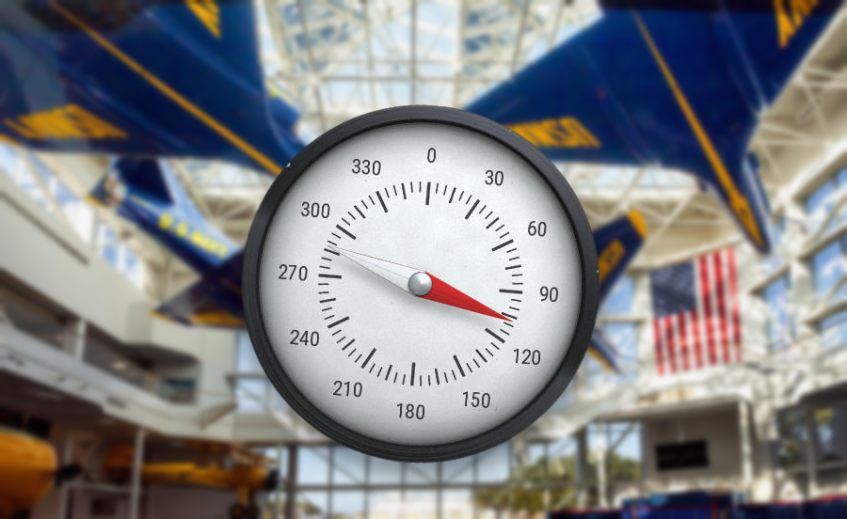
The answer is 107.5 °
